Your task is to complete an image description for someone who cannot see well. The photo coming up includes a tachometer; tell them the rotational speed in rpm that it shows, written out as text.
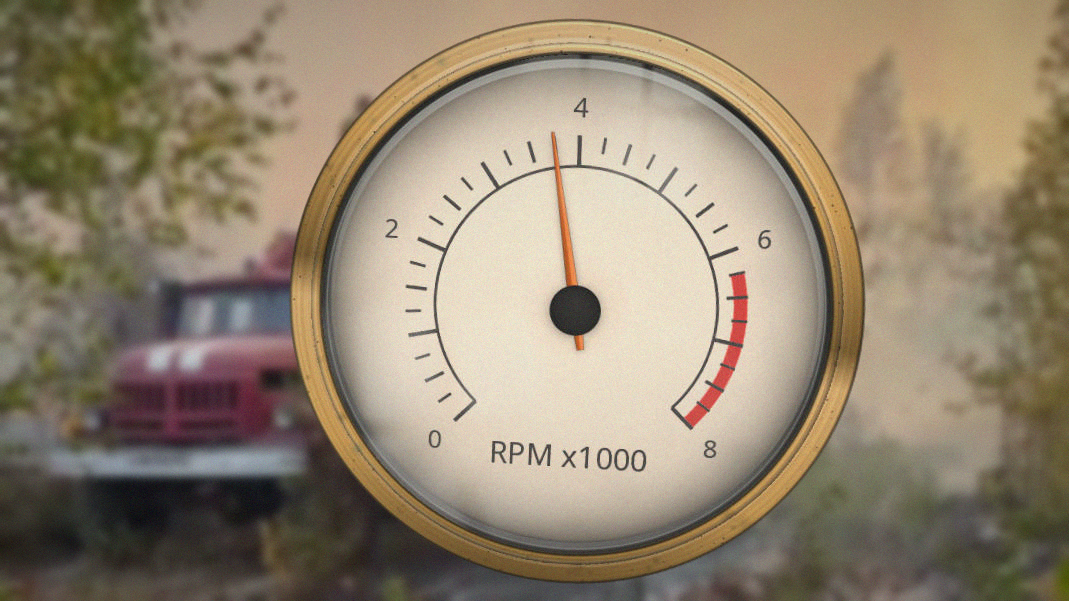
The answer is 3750 rpm
